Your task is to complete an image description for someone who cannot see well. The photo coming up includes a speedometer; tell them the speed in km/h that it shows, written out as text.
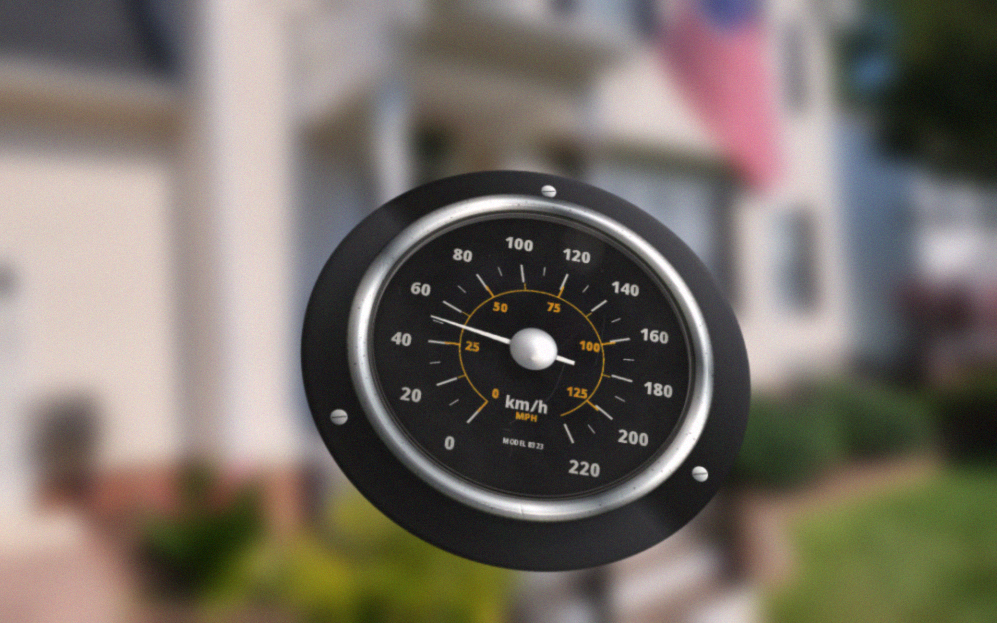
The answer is 50 km/h
